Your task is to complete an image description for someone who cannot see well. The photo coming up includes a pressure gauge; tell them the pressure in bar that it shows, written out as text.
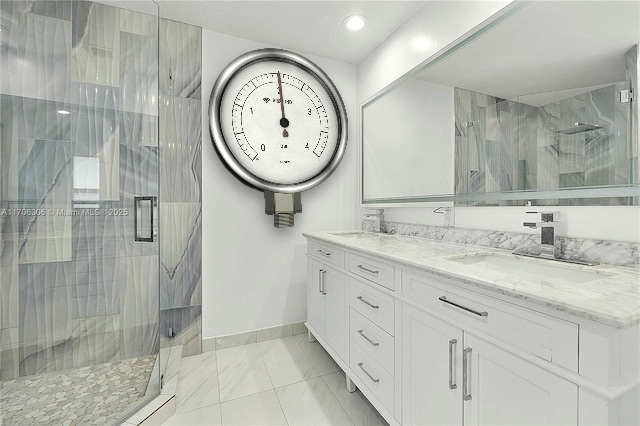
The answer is 2 bar
